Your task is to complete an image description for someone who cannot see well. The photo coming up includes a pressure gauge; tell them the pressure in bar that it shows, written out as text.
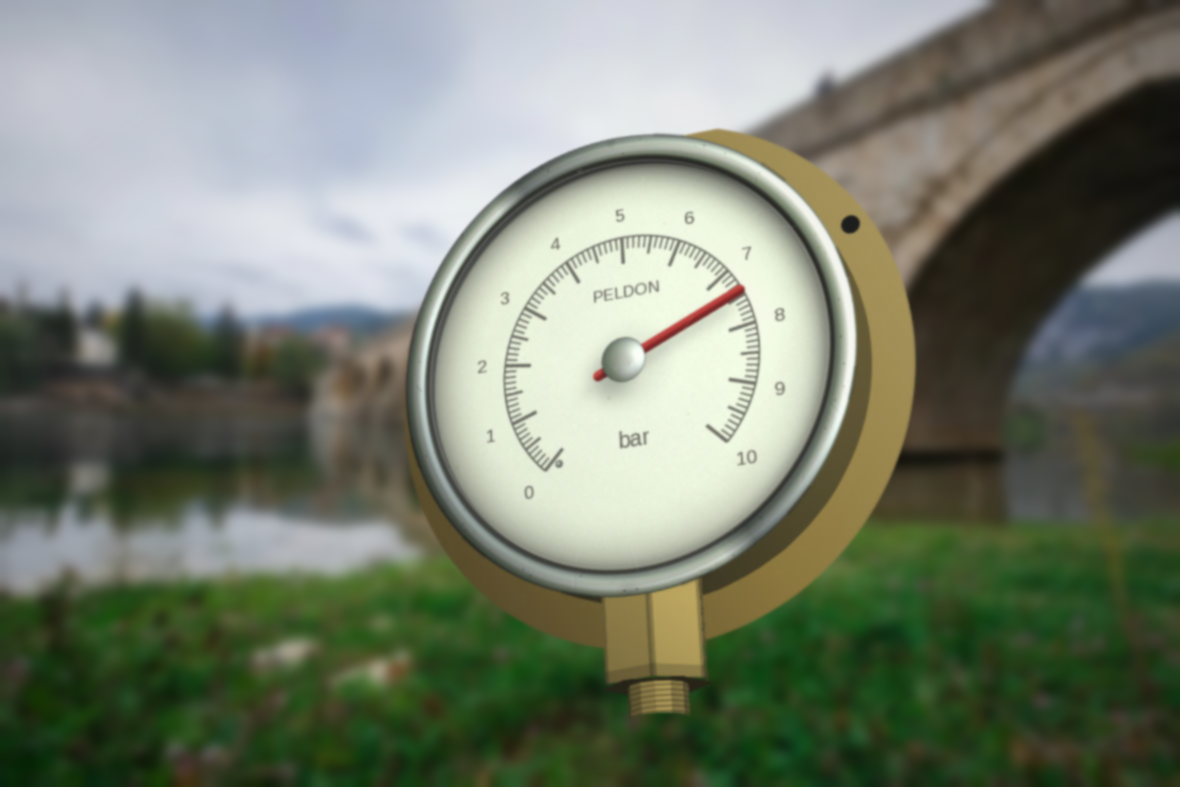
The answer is 7.5 bar
